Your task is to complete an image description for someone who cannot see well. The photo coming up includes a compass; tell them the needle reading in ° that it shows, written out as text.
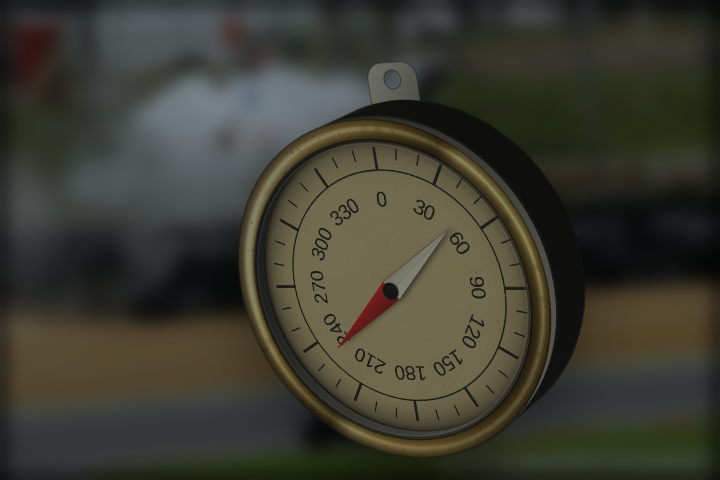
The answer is 230 °
